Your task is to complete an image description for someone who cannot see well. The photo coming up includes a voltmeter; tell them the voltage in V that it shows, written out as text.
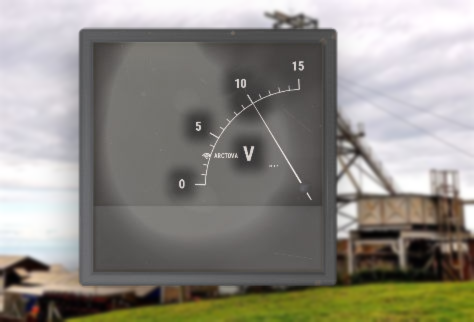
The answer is 10 V
